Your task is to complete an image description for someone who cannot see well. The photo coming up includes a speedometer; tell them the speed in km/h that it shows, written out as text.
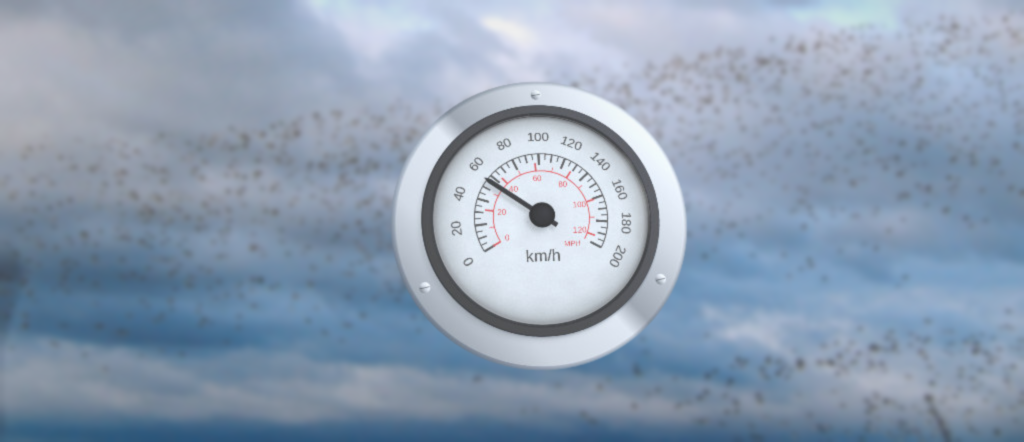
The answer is 55 km/h
